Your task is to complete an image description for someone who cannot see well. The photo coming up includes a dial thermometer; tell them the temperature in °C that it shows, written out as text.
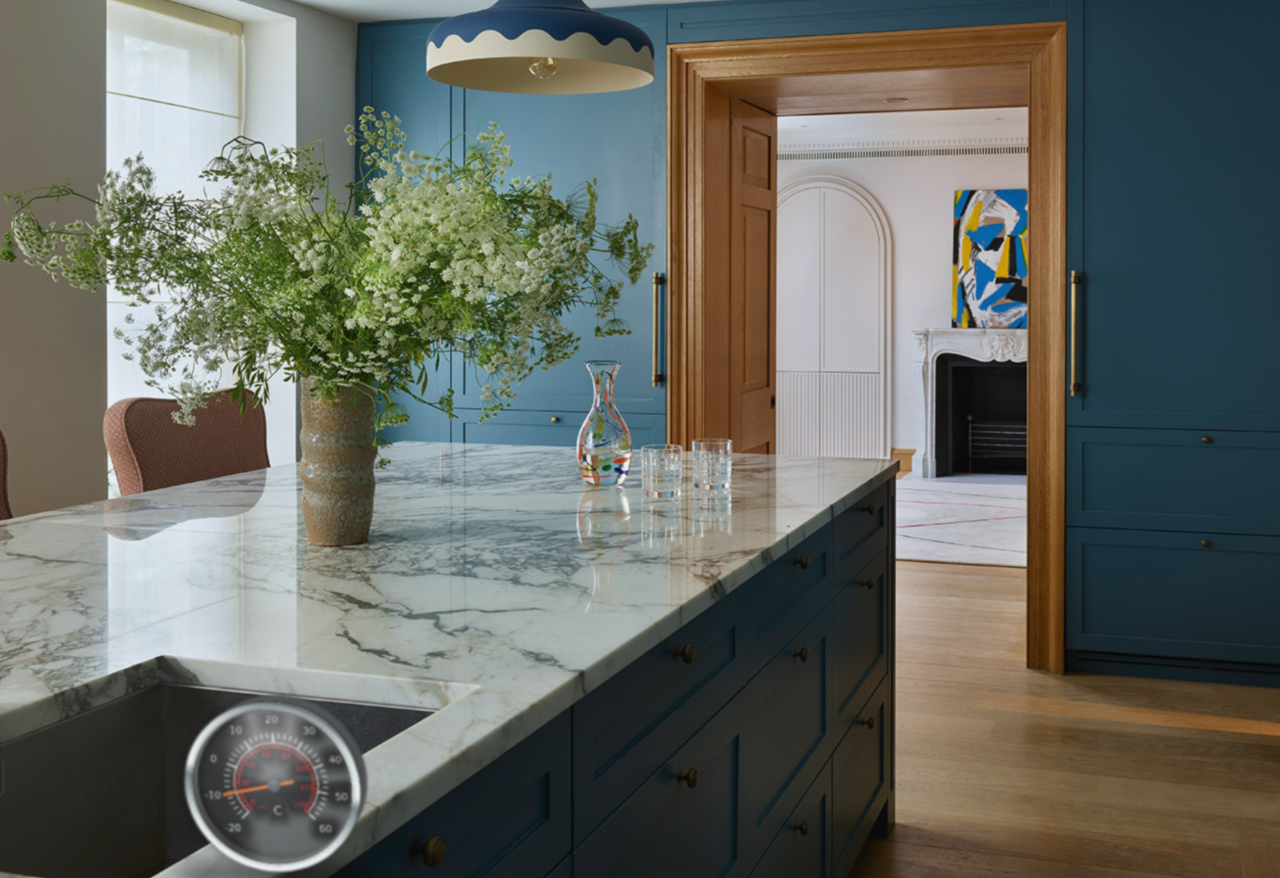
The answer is -10 °C
